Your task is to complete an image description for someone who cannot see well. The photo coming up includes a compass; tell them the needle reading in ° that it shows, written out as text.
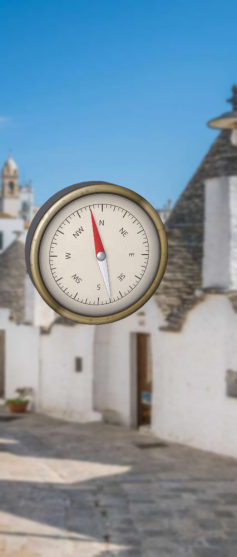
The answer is 345 °
